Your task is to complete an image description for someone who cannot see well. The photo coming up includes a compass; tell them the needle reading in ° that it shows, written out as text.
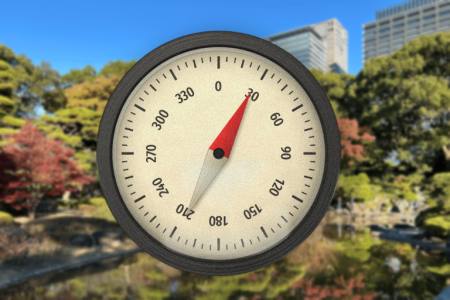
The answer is 27.5 °
